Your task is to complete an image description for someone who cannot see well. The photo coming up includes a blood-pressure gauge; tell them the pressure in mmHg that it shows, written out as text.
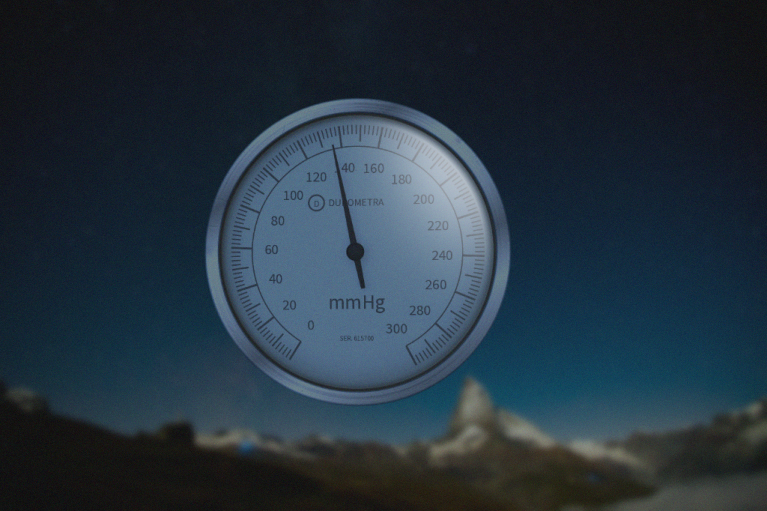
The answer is 136 mmHg
